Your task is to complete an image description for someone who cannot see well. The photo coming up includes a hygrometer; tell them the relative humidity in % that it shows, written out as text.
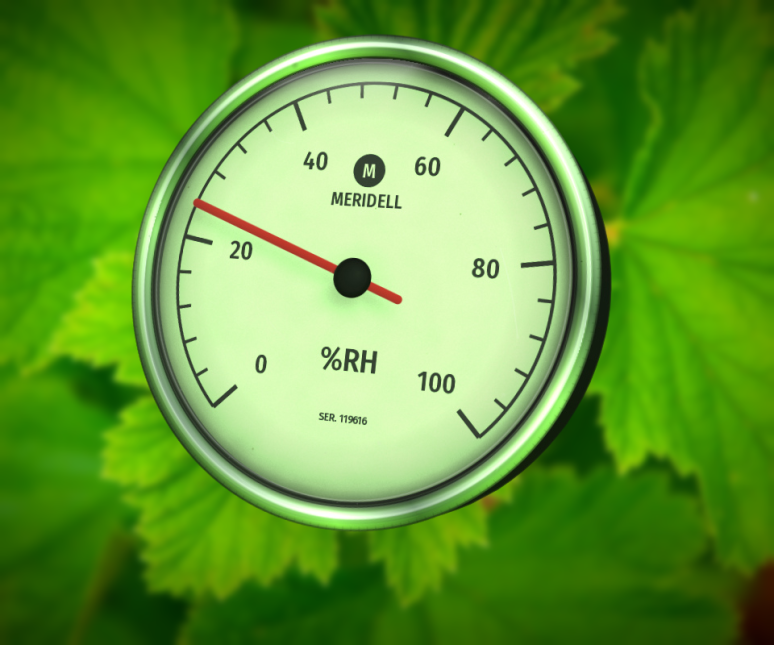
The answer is 24 %
